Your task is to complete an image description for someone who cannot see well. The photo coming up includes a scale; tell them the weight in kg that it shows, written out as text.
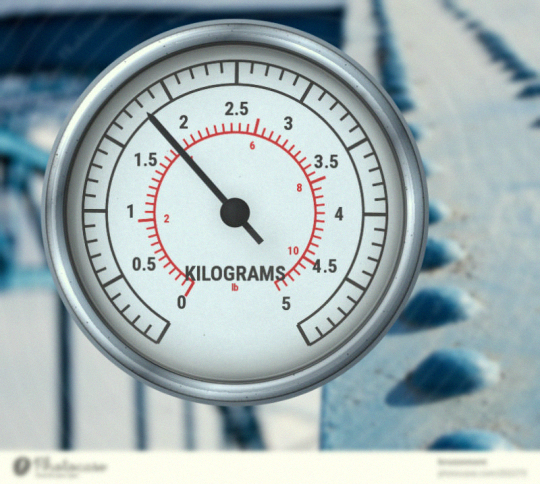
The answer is 1.8 kg
